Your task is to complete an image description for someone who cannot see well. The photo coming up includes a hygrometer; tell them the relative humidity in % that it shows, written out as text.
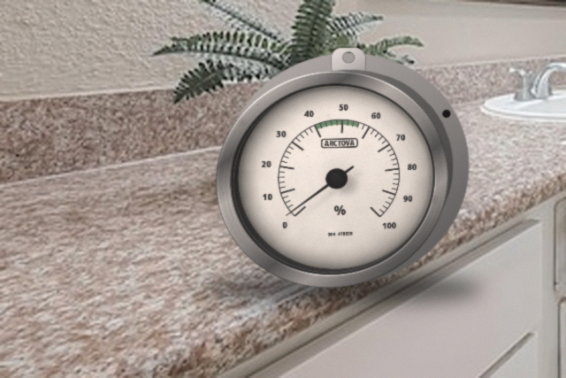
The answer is 2 %
